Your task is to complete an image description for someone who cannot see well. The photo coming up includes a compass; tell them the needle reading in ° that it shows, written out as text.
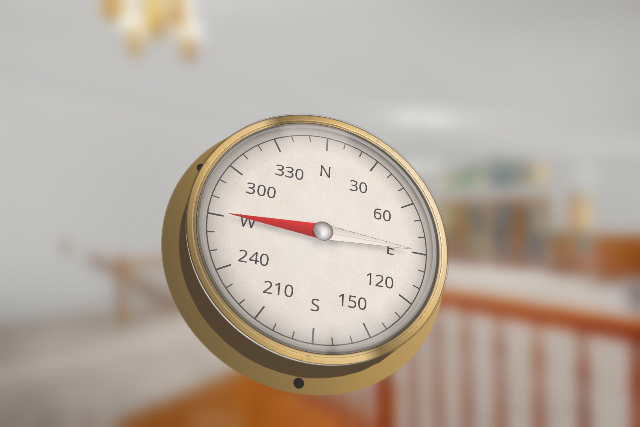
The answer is 270 °
